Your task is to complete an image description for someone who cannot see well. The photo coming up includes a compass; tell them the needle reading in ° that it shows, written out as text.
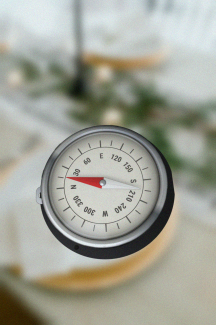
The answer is 15 °
